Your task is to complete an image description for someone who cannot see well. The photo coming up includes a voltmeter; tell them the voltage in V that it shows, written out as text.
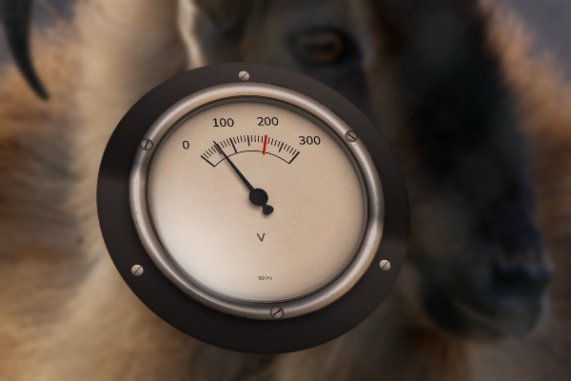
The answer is 50 V
